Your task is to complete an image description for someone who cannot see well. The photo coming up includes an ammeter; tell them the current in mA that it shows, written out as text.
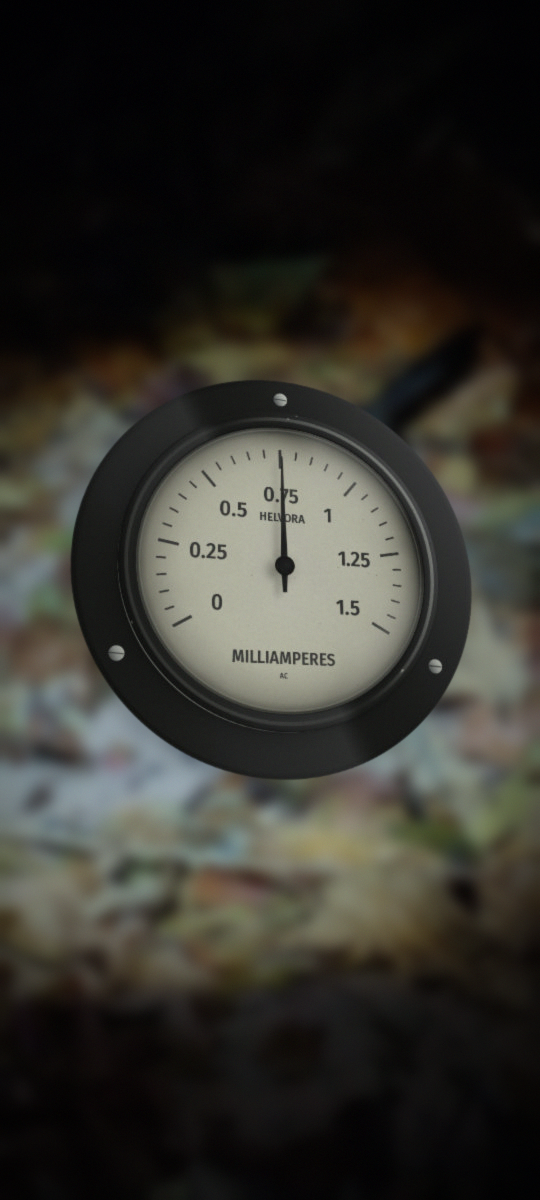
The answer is 0.75 mA
